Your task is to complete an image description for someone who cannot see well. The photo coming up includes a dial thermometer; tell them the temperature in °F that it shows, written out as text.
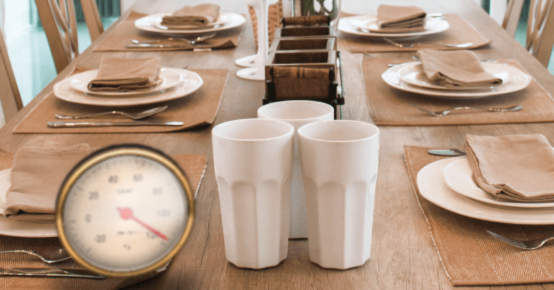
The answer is 116 °F
